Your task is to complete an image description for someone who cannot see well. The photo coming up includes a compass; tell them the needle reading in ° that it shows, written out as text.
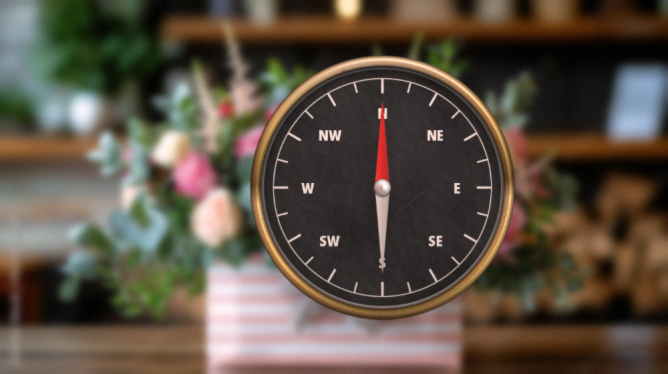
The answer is 0 °
